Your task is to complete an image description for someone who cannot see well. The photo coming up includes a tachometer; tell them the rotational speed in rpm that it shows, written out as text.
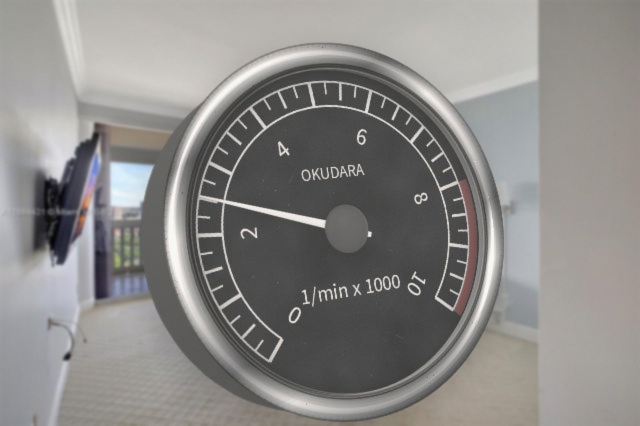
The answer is 2500 rpm
